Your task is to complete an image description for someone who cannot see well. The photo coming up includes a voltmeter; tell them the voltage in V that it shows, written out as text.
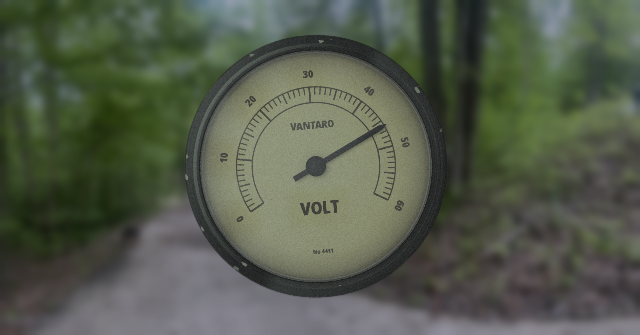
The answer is 46 V
